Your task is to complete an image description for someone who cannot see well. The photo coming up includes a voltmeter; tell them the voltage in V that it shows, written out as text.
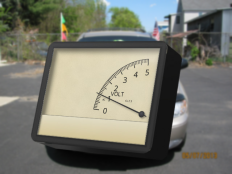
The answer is 1 V
